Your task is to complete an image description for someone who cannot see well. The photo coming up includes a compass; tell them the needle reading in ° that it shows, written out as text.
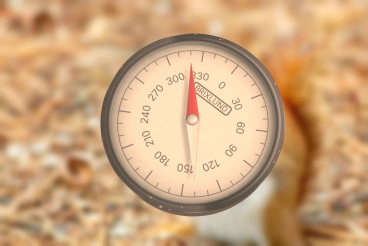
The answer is 320 °
